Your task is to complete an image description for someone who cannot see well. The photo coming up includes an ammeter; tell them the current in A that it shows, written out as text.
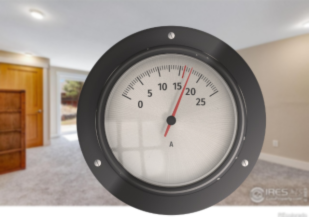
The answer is 17.5 A
